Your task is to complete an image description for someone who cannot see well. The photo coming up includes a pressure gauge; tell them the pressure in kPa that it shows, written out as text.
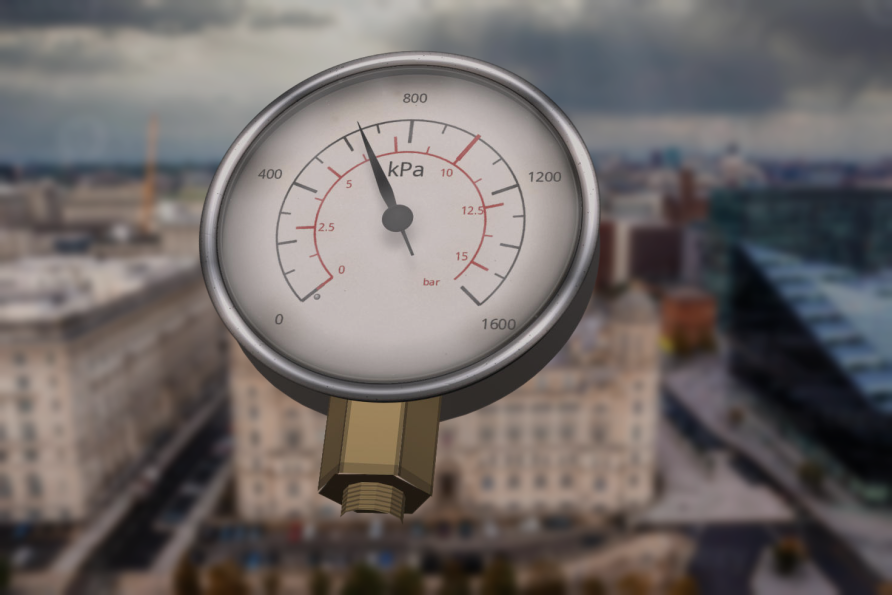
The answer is 650 kPa
